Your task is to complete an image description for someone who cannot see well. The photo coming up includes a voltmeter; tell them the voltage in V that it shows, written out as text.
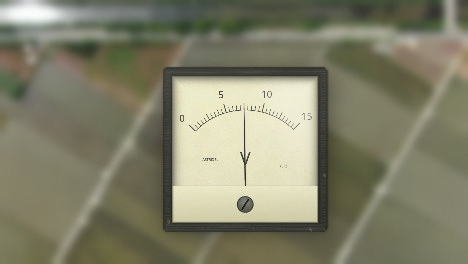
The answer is 7.5 V
